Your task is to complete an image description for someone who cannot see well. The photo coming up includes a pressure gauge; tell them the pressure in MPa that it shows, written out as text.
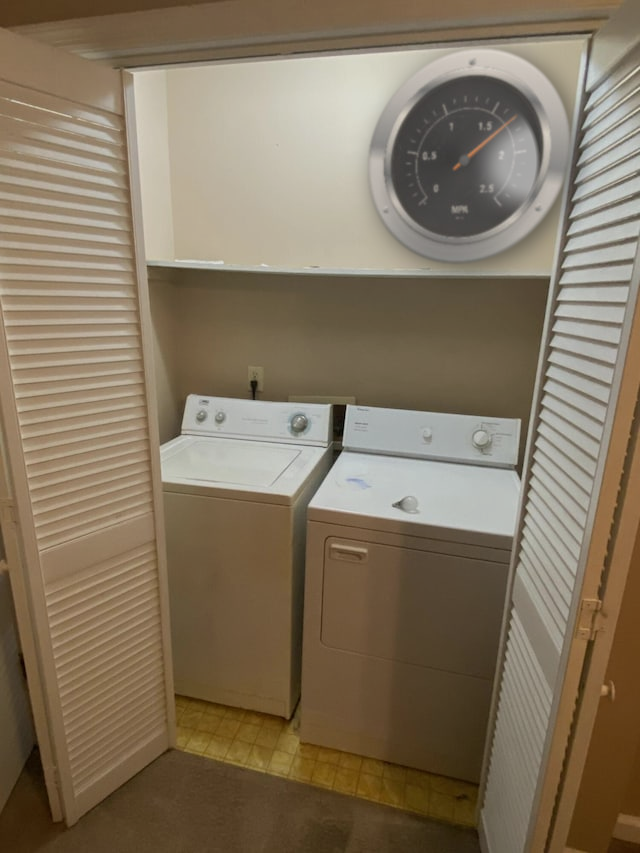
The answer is 1.7 MPa
